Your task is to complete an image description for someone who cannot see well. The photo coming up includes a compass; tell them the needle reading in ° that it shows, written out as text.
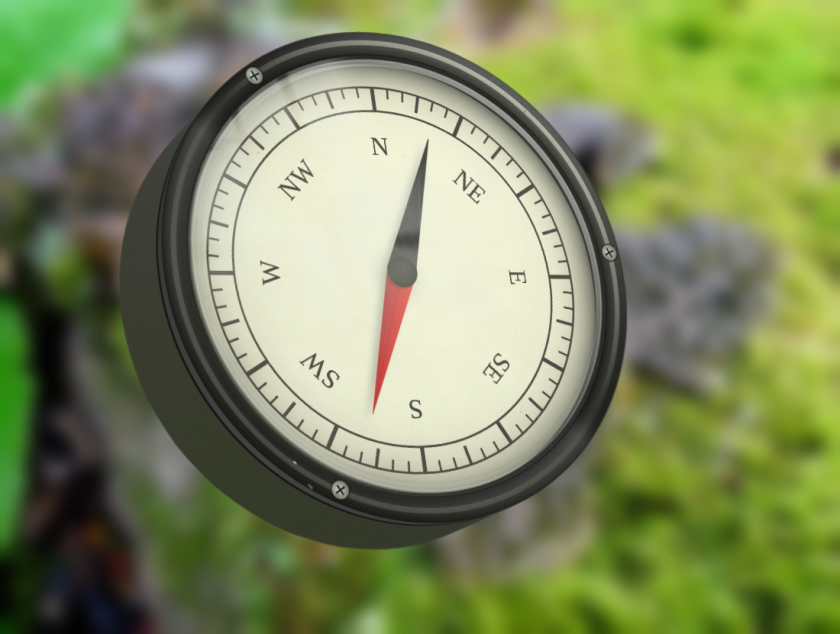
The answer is 200 °
